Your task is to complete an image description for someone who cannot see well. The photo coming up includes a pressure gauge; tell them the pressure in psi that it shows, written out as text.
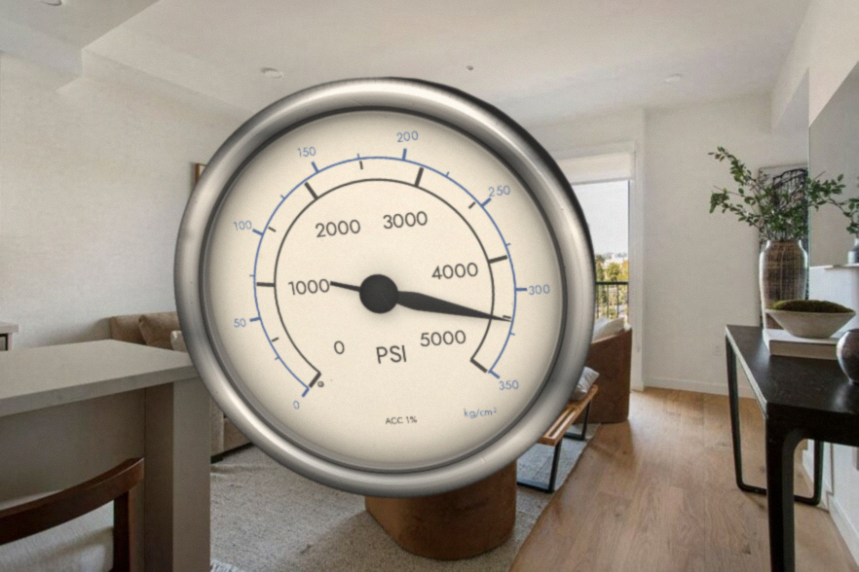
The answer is 4500 psi
